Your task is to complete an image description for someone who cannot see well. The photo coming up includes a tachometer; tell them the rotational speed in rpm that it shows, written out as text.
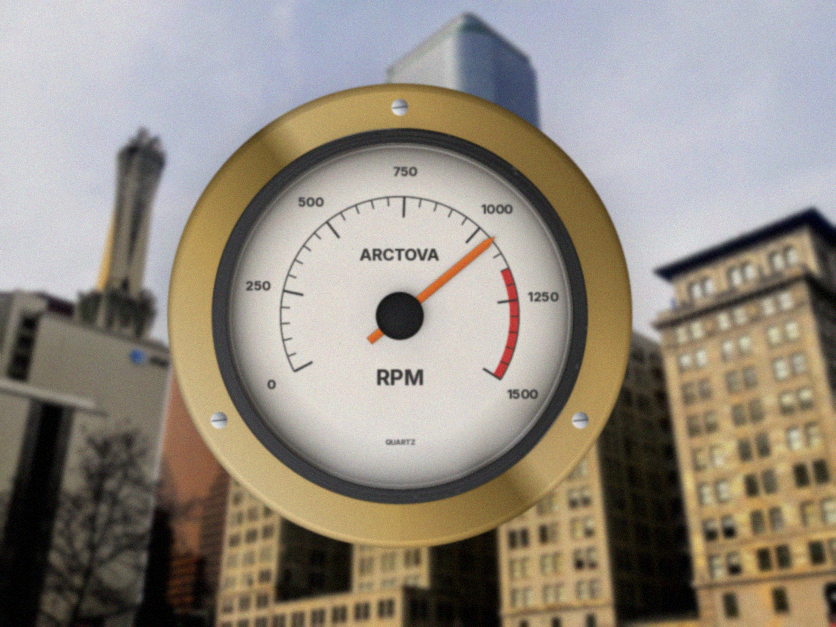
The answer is 1050 rpm
